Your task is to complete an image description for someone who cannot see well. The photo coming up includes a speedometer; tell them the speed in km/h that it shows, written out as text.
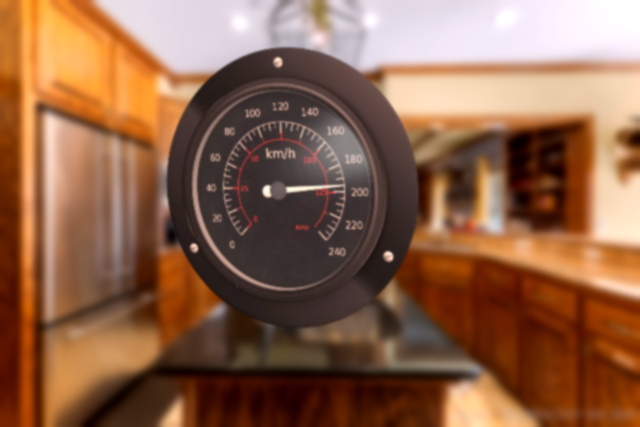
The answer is 195 km/h
